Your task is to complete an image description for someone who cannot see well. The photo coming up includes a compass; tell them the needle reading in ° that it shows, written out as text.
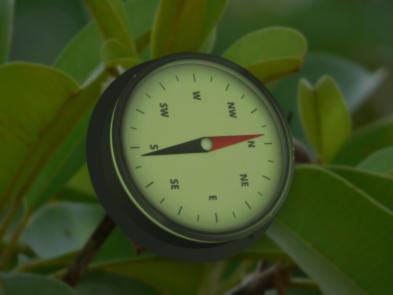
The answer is 352.5 °
